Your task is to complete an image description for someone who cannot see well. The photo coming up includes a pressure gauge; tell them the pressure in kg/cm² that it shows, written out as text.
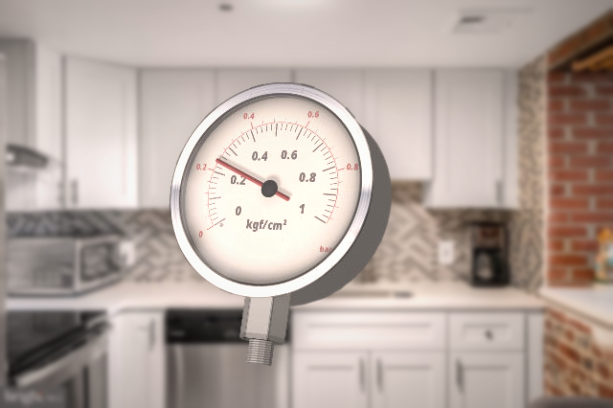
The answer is 0.24 kg/cm²
